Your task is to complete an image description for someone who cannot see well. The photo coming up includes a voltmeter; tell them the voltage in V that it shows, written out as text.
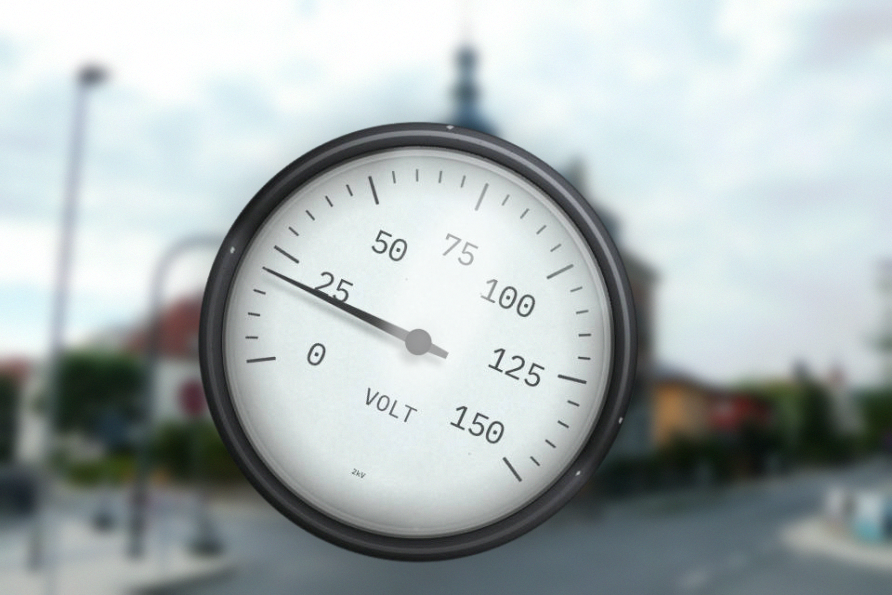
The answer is 20 V
